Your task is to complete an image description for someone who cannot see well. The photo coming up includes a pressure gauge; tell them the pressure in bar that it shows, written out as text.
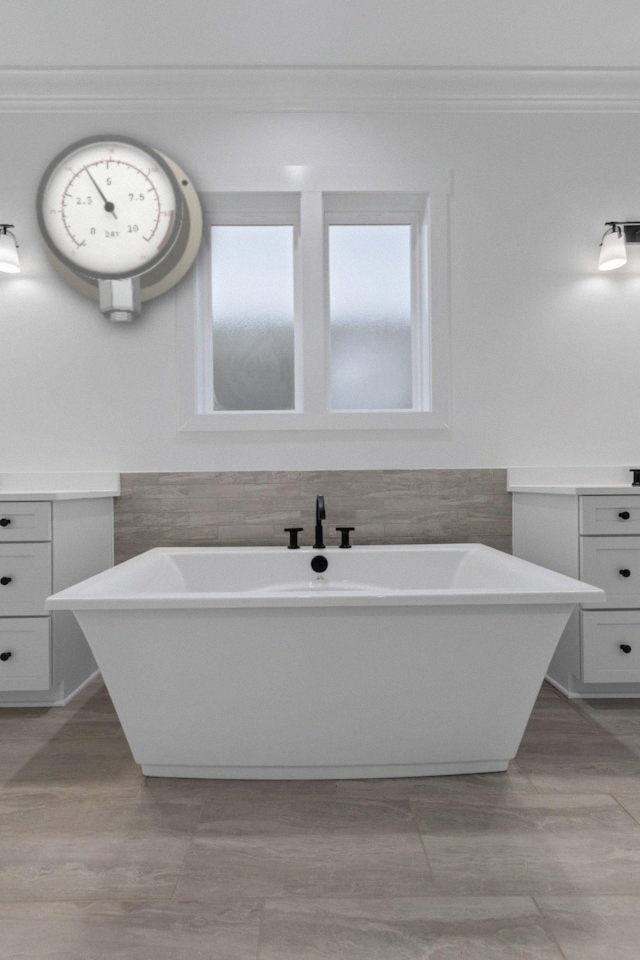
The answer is 4 bar
